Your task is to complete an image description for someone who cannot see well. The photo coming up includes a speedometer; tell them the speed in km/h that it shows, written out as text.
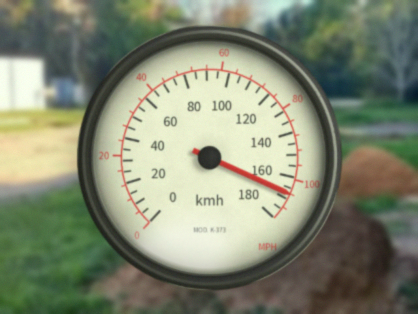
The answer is 167.5 km/h
